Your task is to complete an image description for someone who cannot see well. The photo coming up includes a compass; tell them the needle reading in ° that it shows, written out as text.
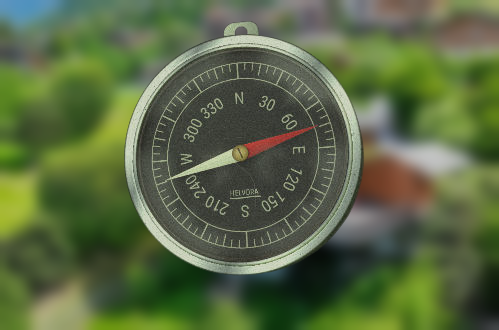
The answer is 75 °
